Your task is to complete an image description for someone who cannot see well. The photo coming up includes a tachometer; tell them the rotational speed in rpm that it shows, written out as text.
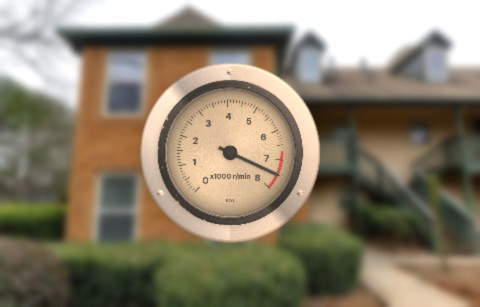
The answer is 7500 rpm
